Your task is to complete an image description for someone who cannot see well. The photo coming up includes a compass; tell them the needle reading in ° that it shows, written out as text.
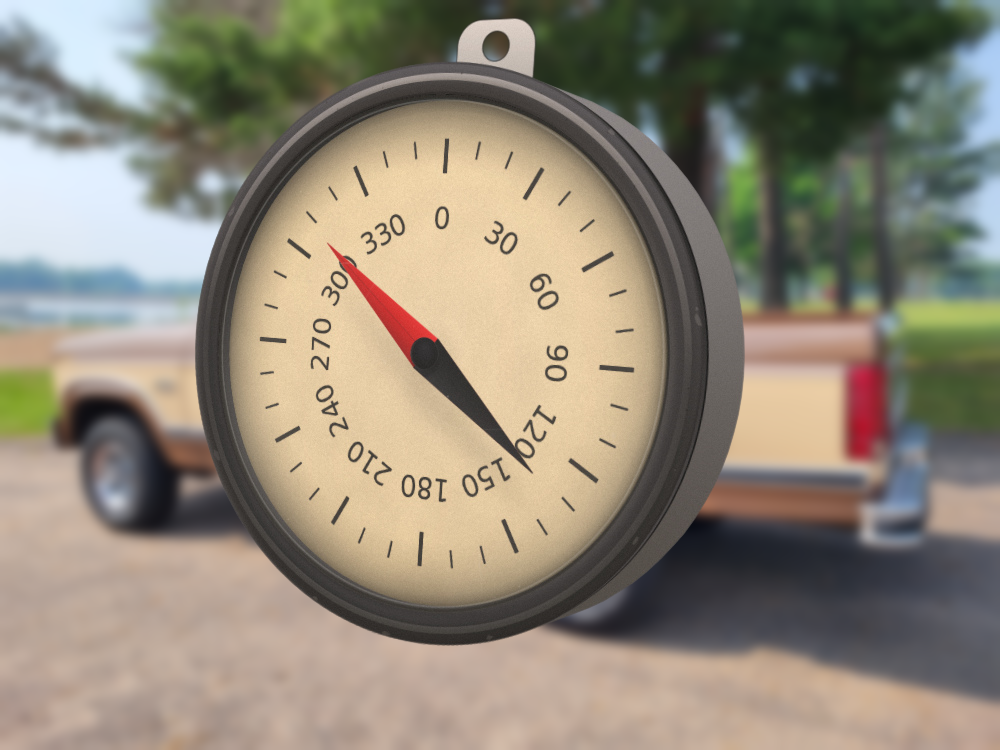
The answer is 310 °
